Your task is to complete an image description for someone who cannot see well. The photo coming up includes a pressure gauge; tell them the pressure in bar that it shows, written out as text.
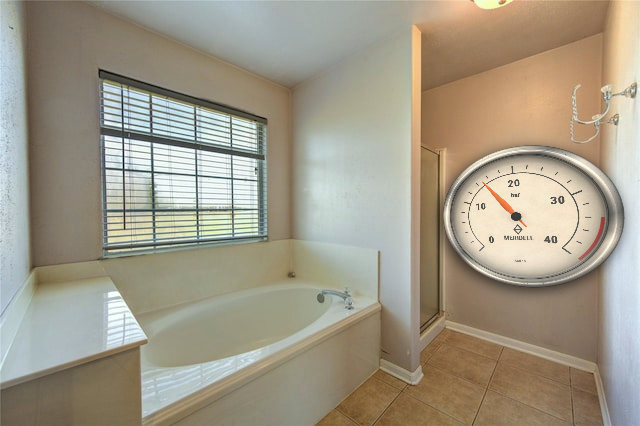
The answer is 15 bar
